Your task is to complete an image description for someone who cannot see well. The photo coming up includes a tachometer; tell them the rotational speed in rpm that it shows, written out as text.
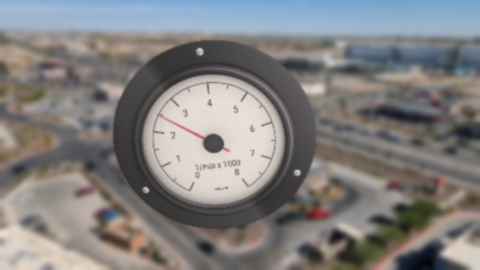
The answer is 2500 rpm
